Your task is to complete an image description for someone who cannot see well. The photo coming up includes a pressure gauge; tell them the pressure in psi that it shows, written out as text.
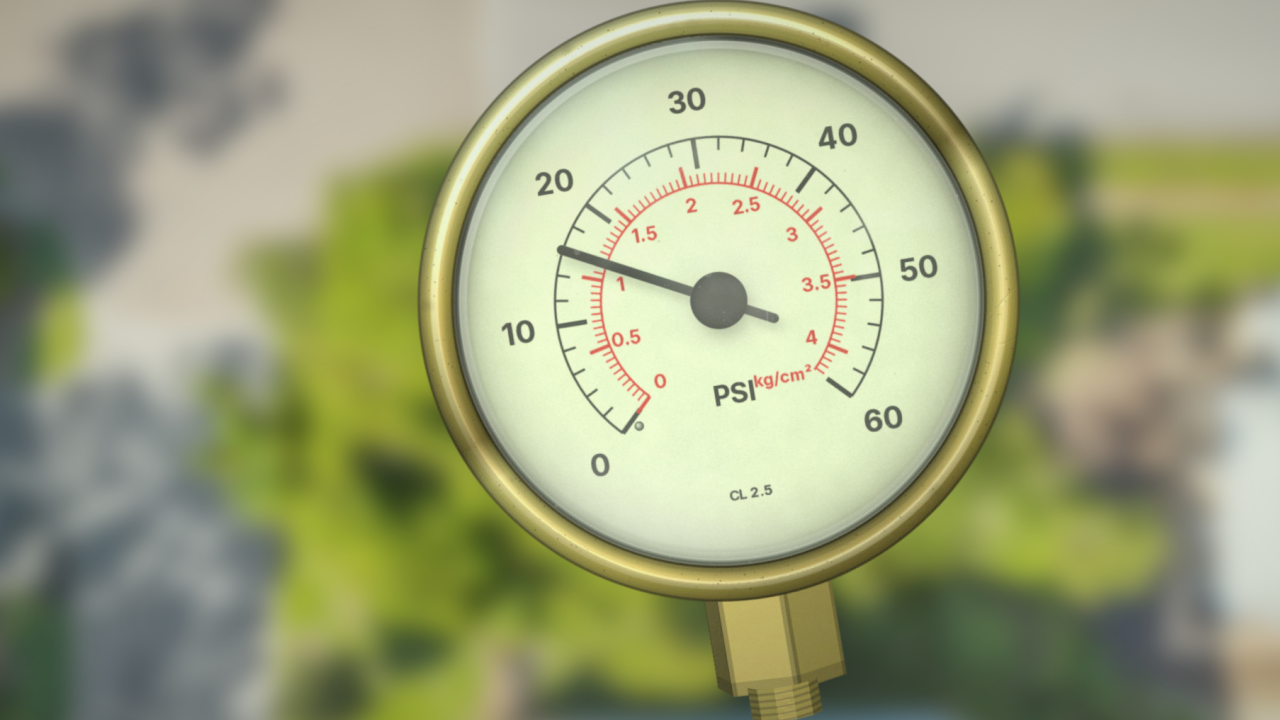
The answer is 16 psi
